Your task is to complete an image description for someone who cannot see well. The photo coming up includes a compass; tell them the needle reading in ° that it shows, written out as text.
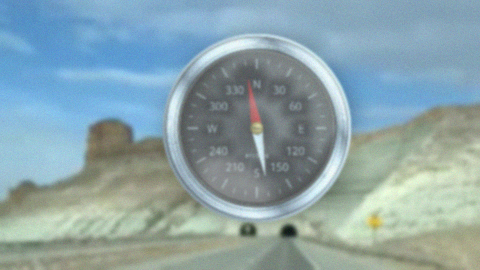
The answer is 350 °
